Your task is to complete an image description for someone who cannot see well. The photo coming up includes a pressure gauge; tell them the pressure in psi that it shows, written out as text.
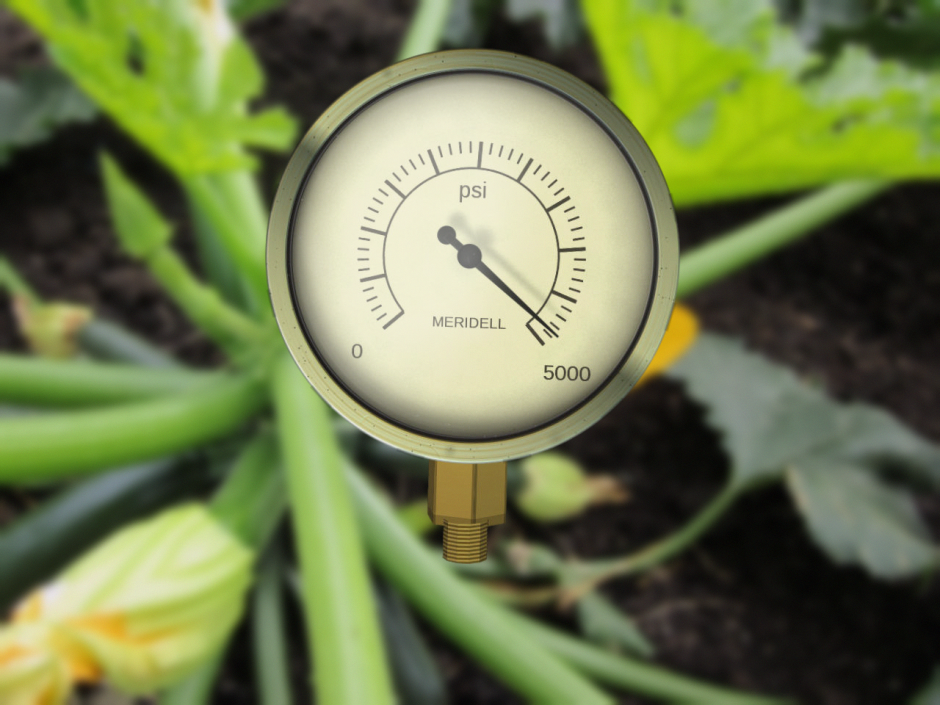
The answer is 4850 psi
